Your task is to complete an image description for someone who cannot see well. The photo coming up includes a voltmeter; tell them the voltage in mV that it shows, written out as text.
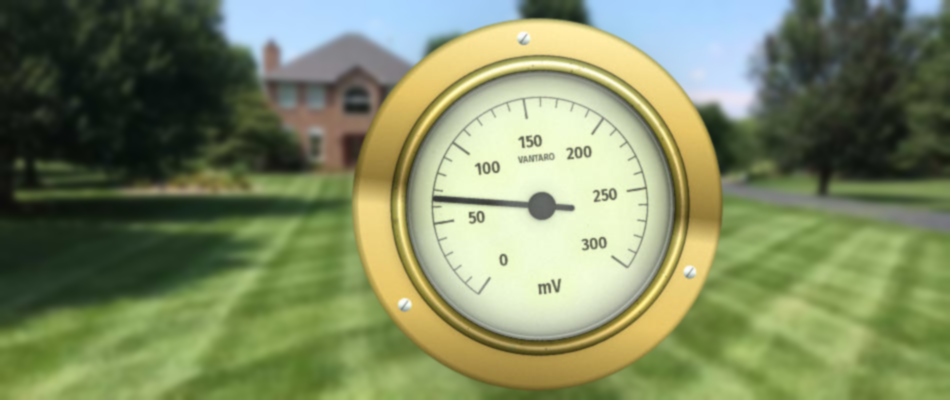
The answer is 65 mV
